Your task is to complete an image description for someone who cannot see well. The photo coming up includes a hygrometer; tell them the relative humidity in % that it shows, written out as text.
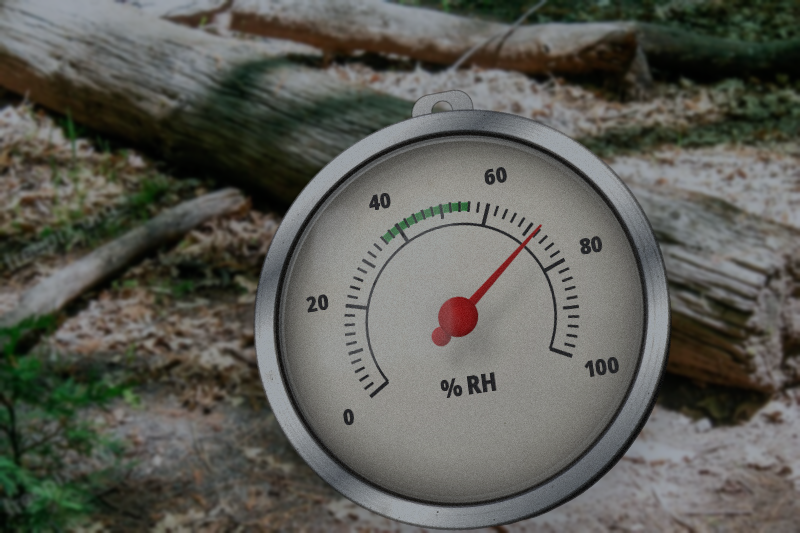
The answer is 72 %
